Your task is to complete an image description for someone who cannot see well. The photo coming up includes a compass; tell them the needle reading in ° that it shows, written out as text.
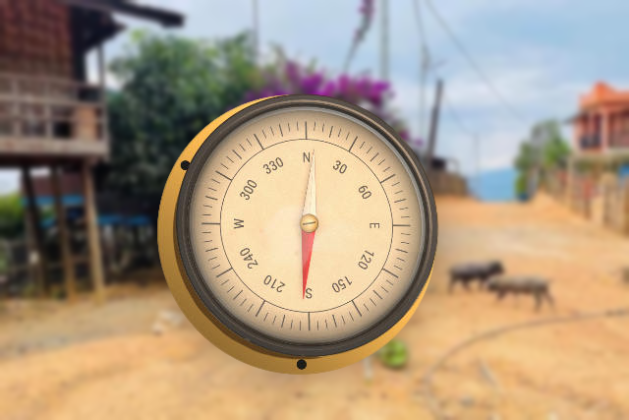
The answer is 185 °
